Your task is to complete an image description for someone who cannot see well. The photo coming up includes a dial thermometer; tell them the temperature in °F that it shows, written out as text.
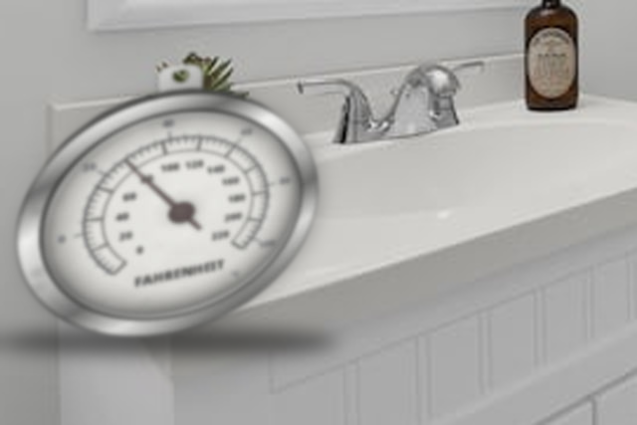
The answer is 80 °F
